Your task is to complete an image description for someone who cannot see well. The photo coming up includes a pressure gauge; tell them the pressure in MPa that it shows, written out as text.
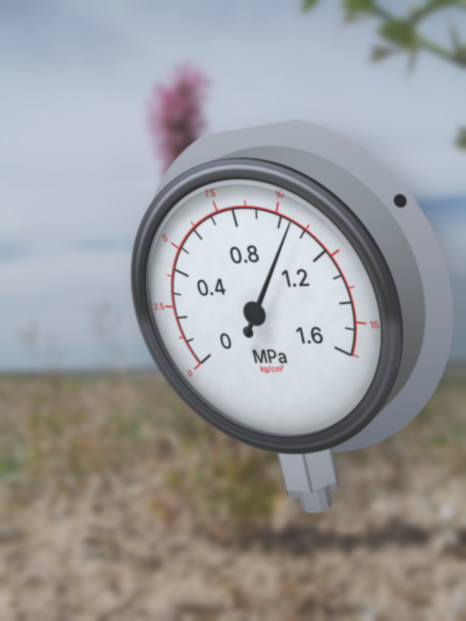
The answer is 1.05 MPa
